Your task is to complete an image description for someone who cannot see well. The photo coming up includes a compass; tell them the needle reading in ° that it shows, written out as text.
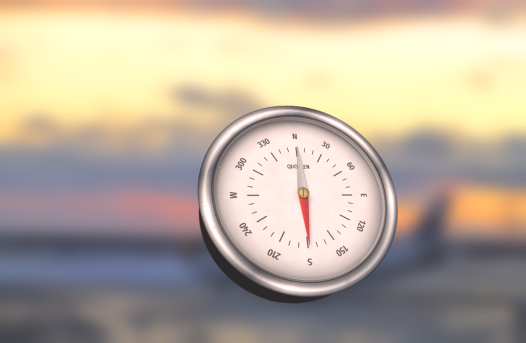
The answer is 180 °
